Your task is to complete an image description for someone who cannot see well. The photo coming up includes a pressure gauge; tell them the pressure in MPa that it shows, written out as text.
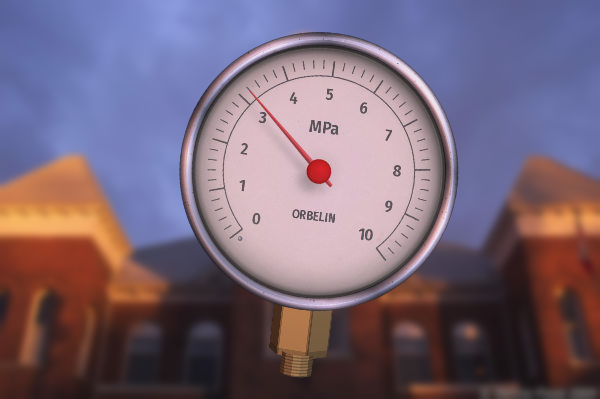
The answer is 3.2 MPa
